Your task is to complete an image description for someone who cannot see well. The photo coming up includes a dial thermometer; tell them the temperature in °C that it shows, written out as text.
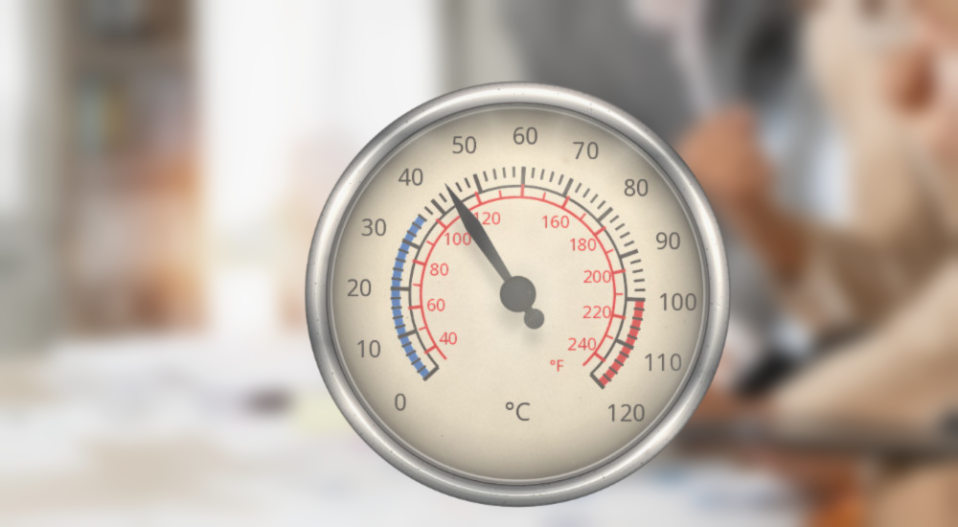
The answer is 44 °C
